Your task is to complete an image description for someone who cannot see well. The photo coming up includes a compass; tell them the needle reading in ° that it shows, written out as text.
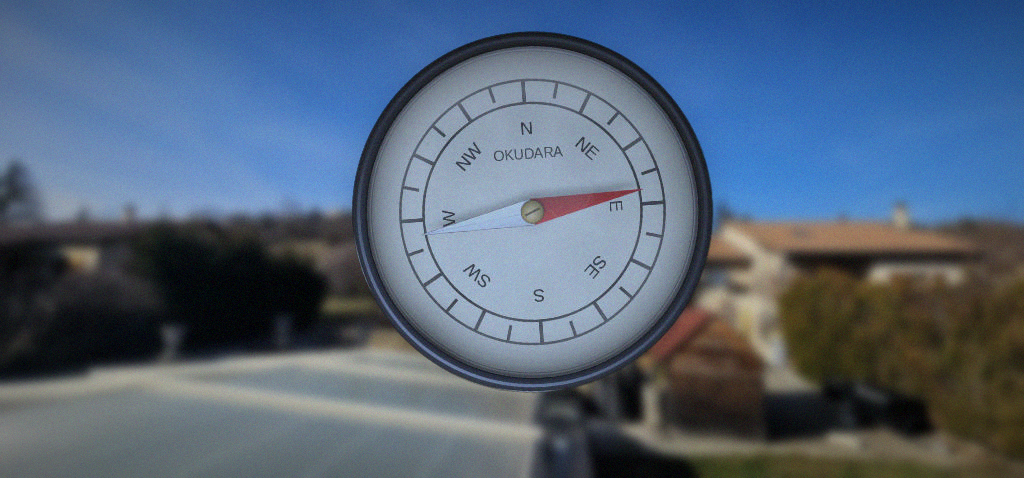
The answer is 82.5 °
